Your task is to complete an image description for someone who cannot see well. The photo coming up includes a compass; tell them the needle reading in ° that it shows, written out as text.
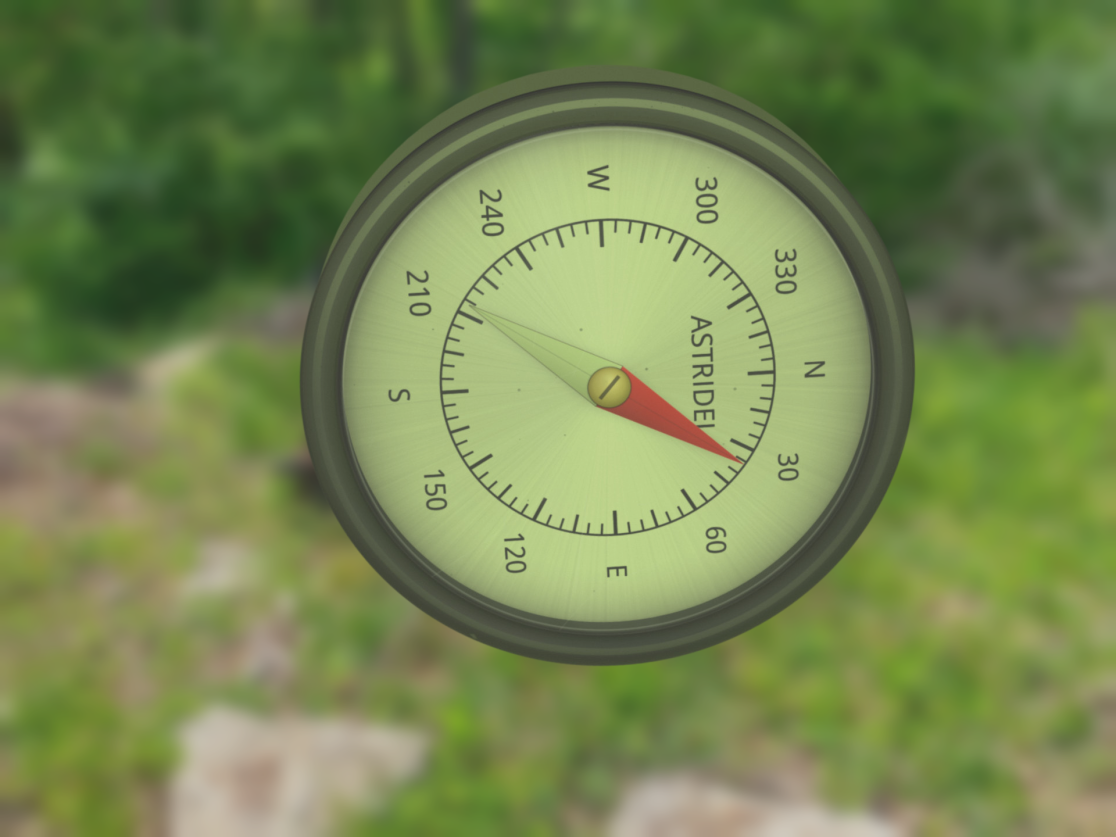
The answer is 35 °
